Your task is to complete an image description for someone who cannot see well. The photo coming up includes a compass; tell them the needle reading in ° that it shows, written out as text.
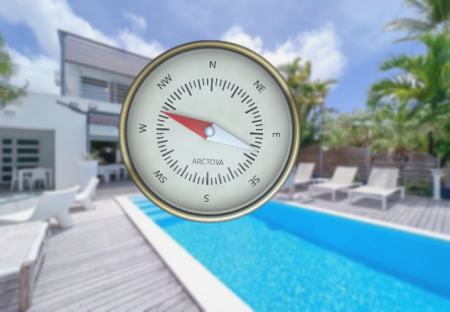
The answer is 290 °
